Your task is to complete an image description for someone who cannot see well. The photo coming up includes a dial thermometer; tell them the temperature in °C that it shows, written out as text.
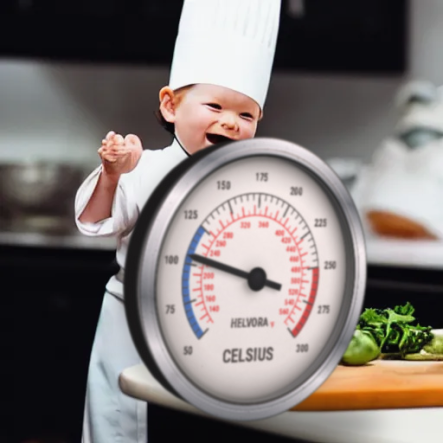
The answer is 105 °C
